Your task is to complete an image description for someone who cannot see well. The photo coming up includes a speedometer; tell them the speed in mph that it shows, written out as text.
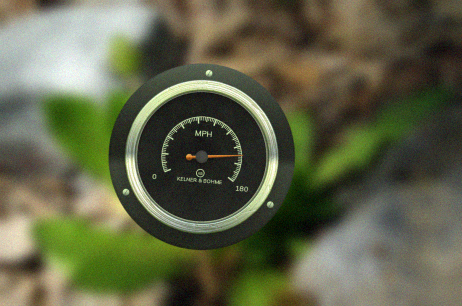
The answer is 150 mph
